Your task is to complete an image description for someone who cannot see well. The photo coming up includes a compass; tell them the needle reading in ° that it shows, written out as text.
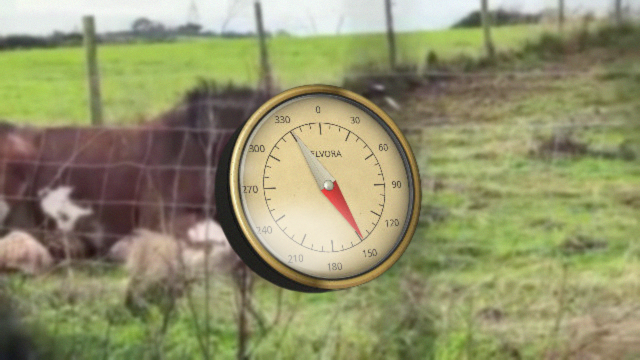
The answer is 150 °
